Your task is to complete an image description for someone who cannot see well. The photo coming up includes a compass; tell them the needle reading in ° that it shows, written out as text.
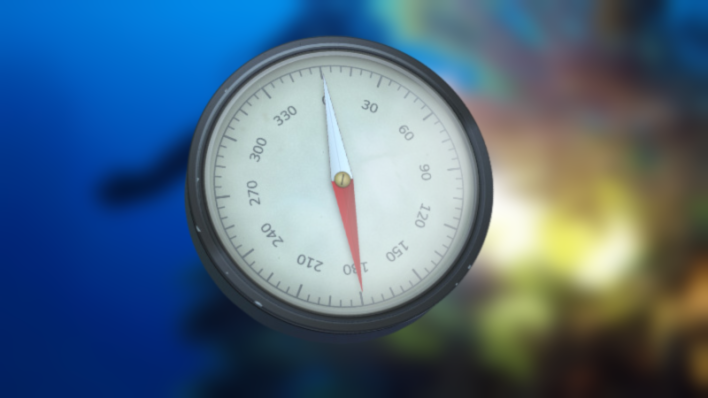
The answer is 180 °
